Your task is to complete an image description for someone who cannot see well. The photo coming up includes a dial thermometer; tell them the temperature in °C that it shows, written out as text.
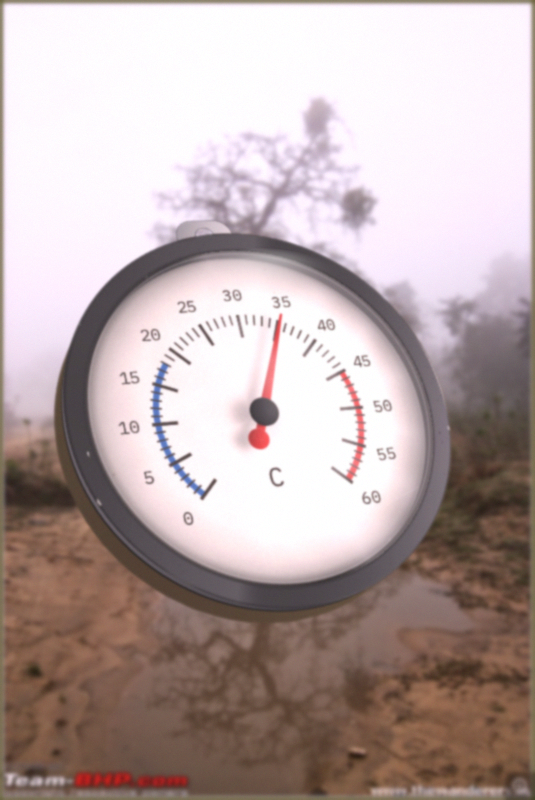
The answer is 35 °C
